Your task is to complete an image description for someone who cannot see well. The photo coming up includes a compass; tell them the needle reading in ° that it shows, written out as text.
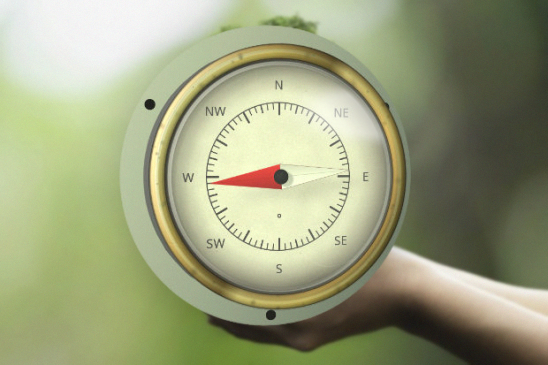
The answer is 265 °
